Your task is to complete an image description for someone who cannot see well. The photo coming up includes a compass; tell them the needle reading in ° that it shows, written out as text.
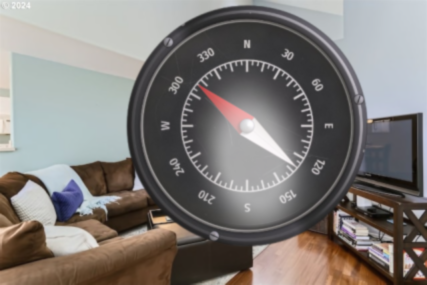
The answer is 310 °
